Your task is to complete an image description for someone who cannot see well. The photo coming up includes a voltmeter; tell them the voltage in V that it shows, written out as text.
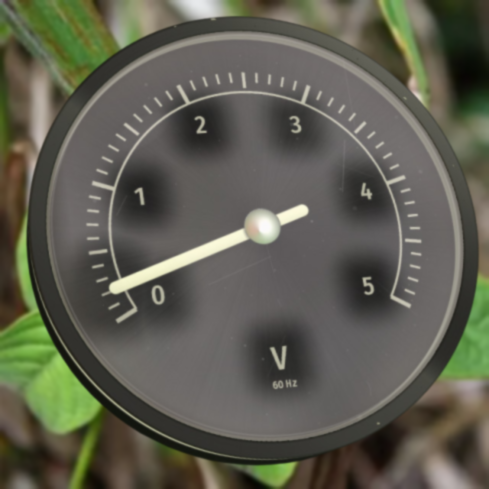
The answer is 0.2 V
